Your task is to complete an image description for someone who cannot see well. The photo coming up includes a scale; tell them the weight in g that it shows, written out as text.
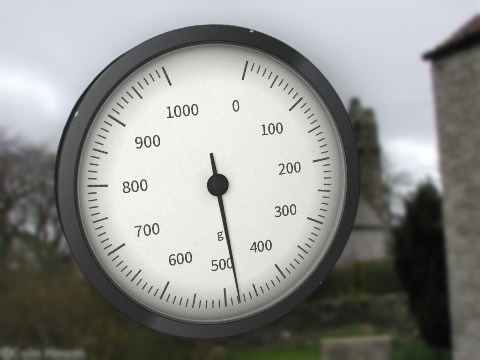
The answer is 480 g
